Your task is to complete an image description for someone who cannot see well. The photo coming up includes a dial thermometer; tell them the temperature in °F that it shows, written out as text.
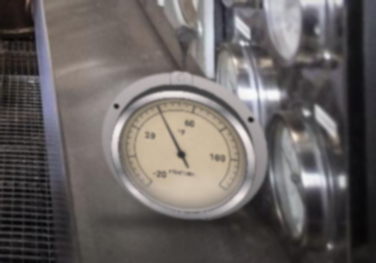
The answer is 40 °F
